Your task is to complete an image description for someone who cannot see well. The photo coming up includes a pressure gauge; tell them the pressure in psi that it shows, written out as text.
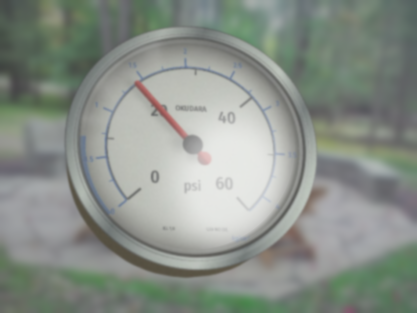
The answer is 20 psi
